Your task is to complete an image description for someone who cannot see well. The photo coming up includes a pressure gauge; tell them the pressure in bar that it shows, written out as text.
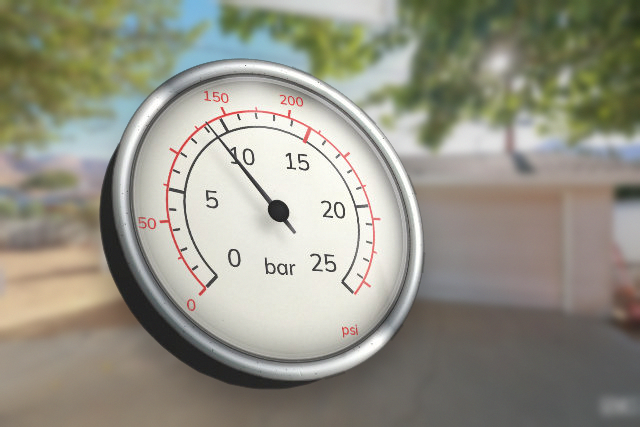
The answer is 9 bar
